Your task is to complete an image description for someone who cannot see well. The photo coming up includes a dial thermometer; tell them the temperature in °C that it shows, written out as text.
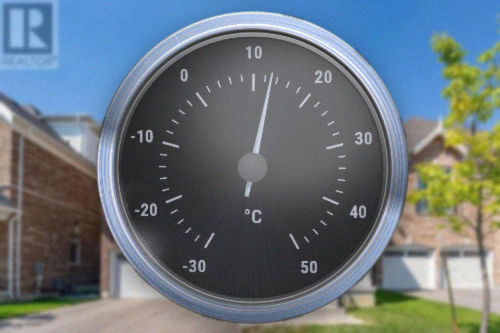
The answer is 13 °C
